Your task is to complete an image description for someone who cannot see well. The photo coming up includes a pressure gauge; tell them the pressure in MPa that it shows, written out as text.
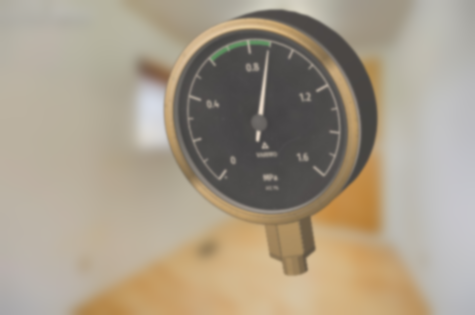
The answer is 0.9 MPa
